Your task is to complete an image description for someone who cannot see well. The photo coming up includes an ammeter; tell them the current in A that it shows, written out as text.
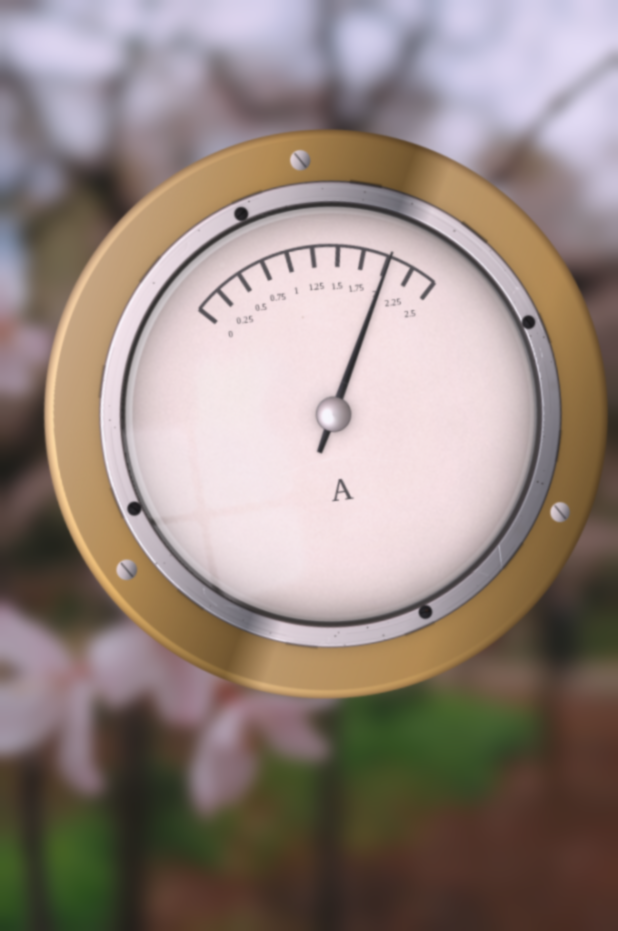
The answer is 2 A
